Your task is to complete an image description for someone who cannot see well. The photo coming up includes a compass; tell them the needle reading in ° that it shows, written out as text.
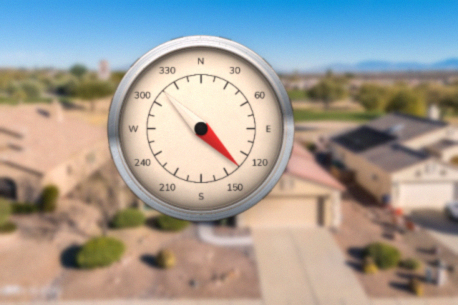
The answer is 135 °
